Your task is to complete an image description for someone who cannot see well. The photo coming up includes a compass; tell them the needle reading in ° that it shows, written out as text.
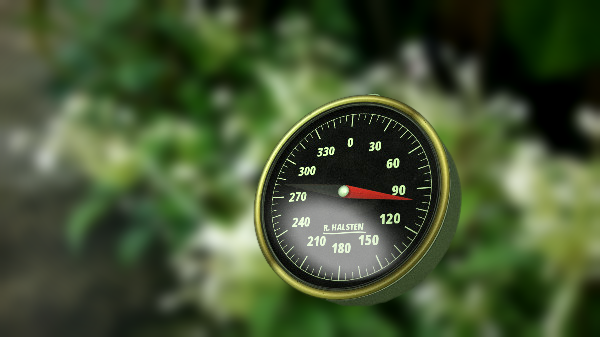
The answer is 100 °
